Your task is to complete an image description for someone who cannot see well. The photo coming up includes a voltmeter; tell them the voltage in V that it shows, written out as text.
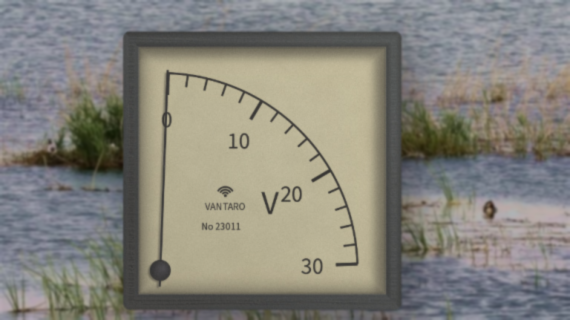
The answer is 0 V
